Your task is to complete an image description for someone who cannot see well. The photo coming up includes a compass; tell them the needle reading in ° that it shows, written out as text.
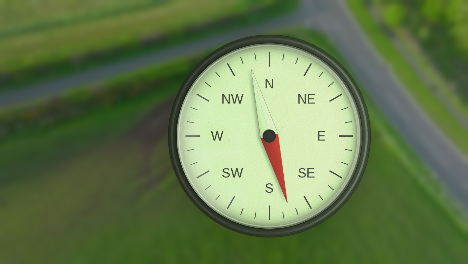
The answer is 165 °
